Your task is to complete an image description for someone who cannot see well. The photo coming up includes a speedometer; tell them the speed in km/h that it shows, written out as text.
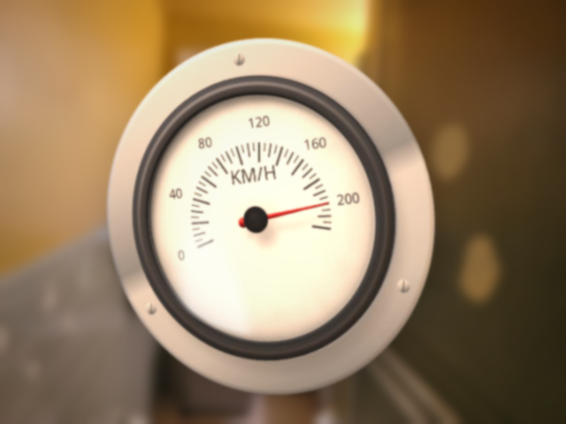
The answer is 200 km/h
